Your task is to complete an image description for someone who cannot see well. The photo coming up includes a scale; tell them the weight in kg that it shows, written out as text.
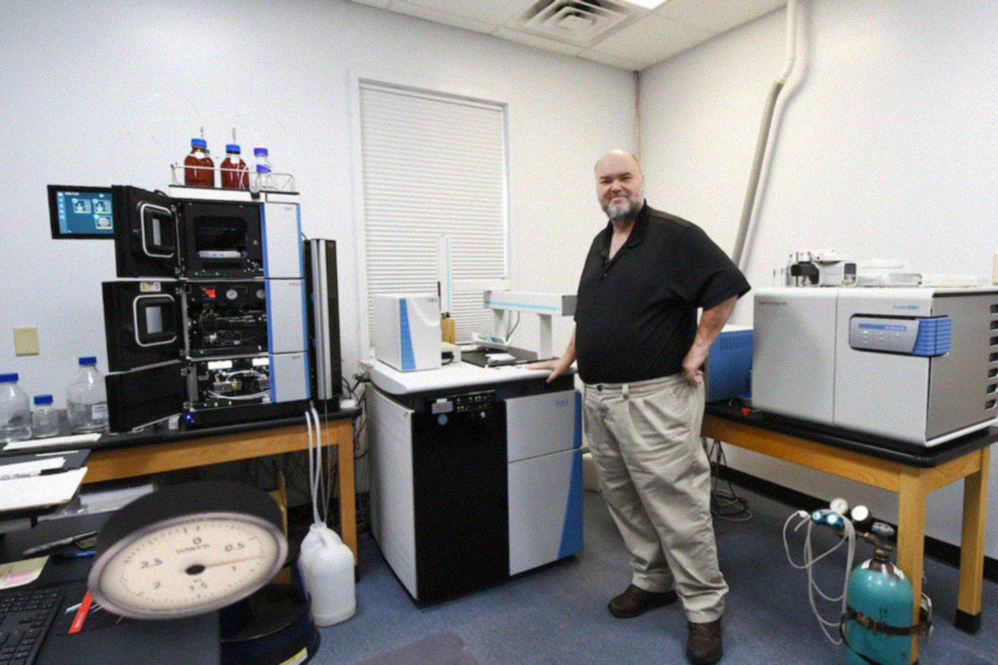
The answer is 0.75 kg
